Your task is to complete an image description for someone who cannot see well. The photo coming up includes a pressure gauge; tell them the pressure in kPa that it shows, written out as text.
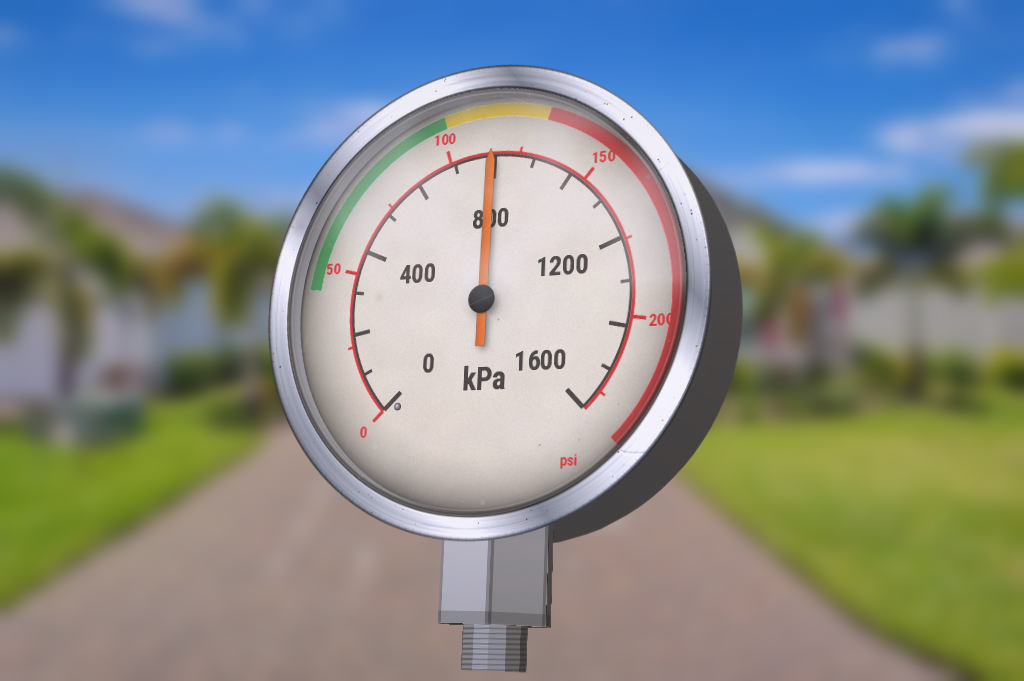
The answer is 800 kPa
